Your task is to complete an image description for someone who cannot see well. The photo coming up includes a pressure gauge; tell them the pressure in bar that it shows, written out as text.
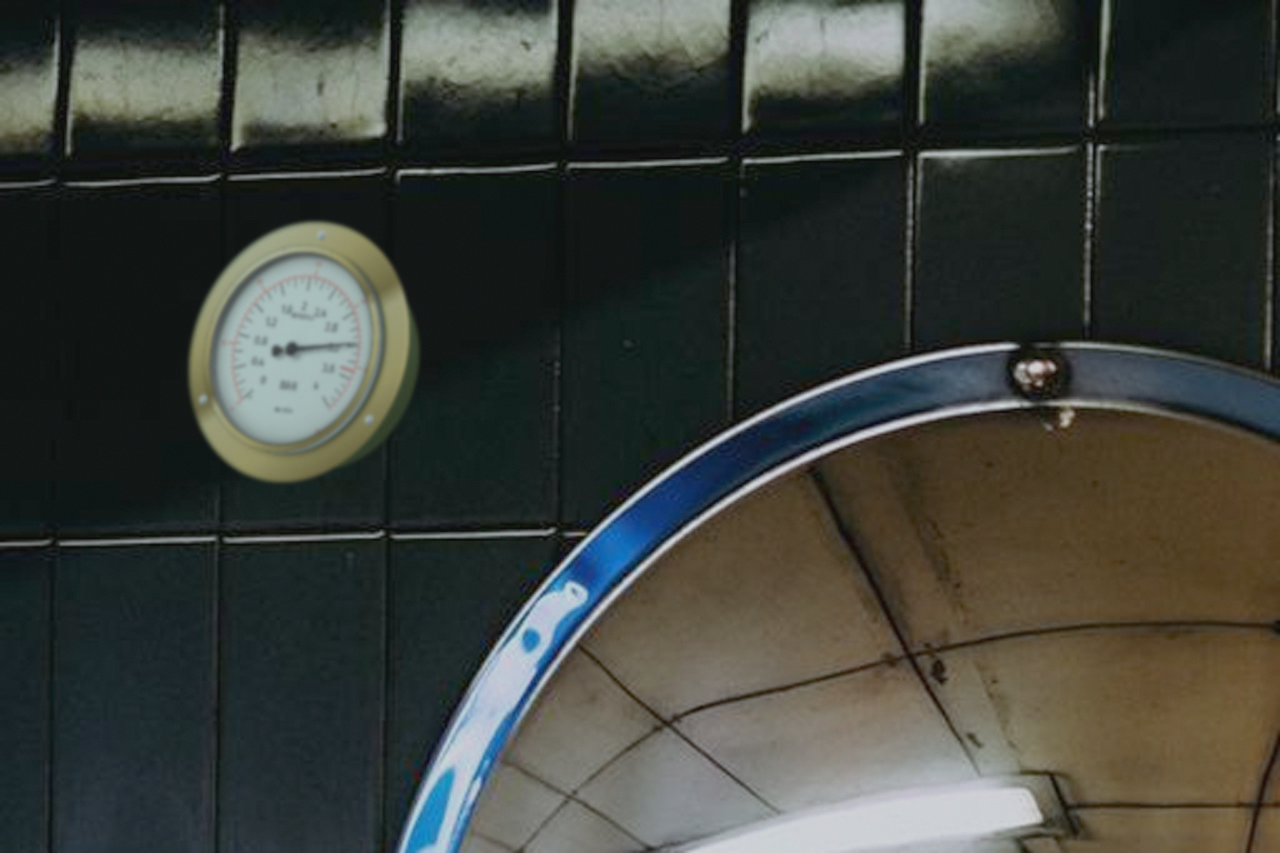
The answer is 3.2 bar
